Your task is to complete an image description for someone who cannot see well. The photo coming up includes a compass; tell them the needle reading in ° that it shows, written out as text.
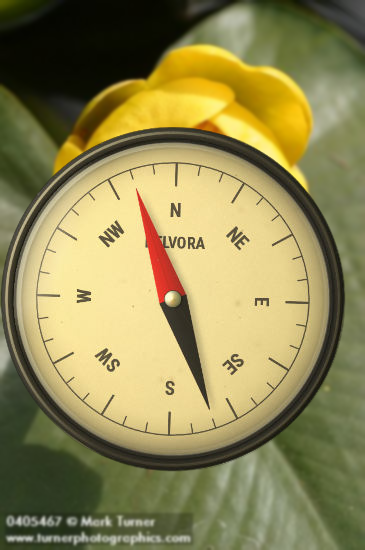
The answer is 340 °
